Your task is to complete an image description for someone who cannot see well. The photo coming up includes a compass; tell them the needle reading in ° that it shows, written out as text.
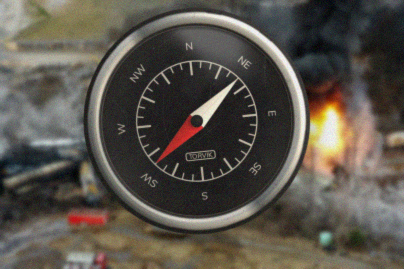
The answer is 230 °
